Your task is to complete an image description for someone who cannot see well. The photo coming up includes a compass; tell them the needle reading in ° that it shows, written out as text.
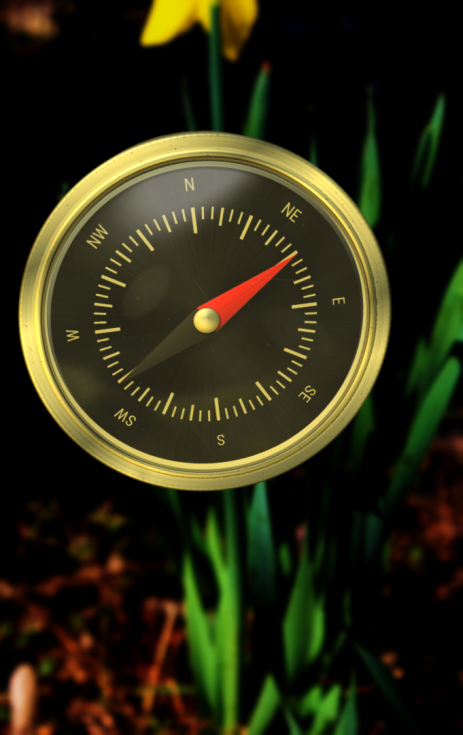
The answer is 60 °
